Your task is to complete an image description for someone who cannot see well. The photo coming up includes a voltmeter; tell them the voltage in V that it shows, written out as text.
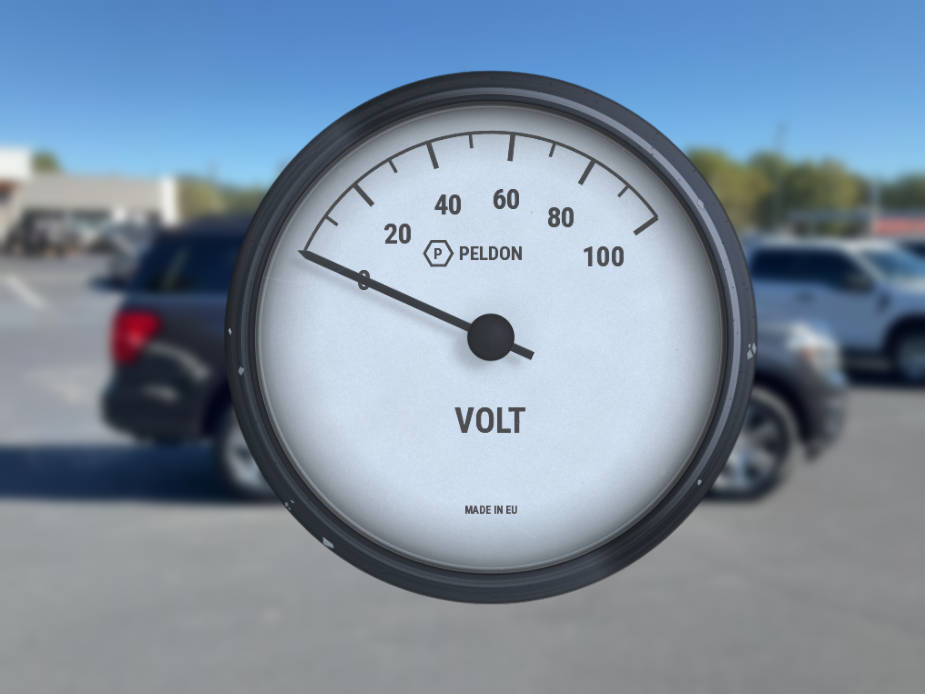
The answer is 0 V
